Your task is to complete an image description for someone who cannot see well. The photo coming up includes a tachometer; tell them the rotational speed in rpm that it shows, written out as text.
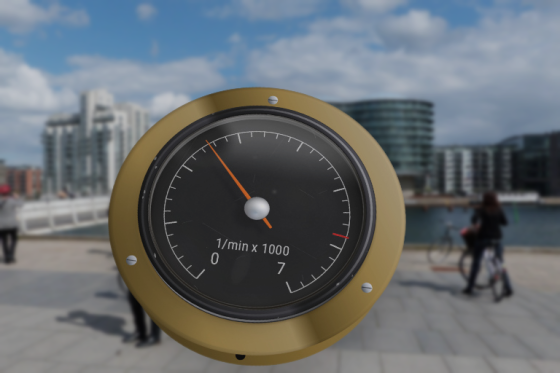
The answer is 2500 rpm
